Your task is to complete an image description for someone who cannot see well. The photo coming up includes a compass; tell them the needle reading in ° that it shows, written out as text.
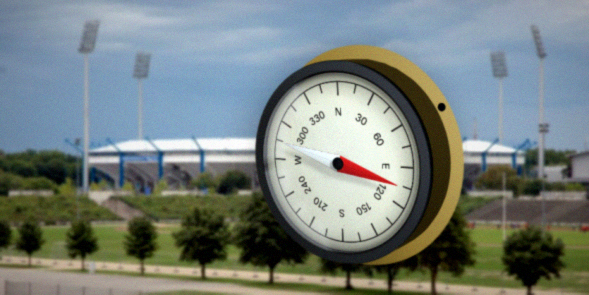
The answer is 105 °
